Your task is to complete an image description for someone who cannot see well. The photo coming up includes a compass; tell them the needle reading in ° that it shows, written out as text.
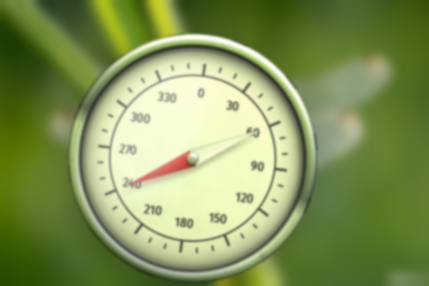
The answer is 240 °
